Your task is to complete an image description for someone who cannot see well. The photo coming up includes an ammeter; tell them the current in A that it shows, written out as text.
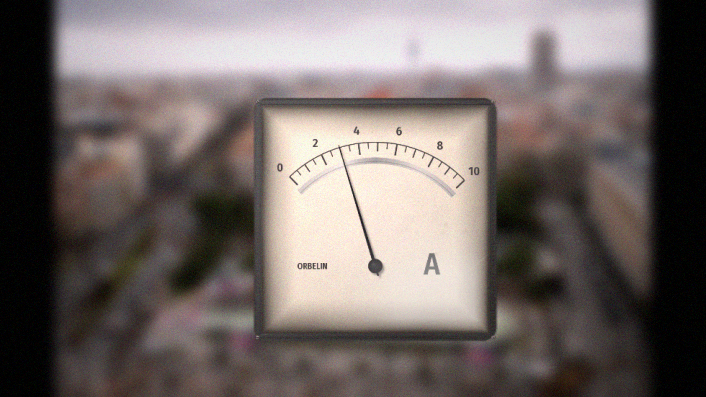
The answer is 3 A
